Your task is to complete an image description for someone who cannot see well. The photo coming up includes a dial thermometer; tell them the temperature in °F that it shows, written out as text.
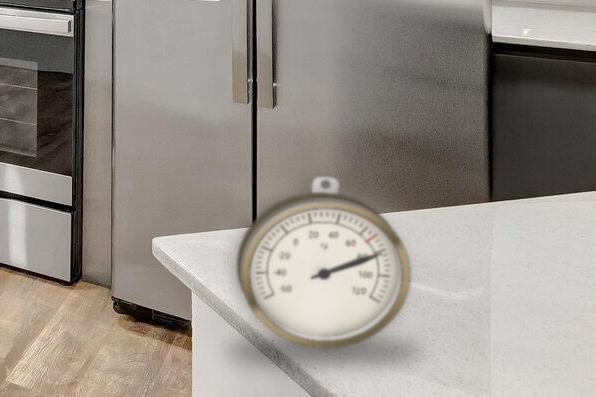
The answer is 80 °F
